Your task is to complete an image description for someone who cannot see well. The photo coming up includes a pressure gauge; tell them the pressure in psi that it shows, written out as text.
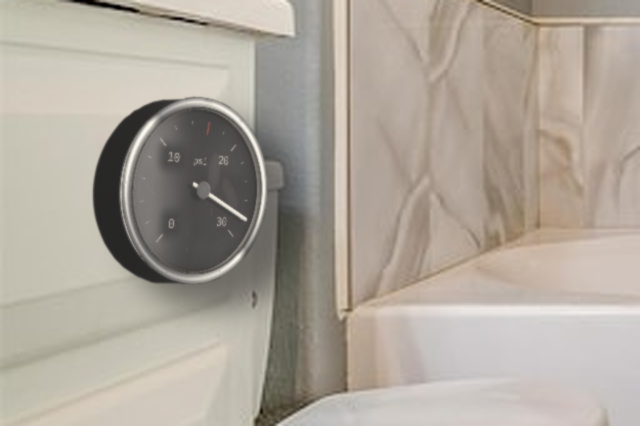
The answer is 28 psi
